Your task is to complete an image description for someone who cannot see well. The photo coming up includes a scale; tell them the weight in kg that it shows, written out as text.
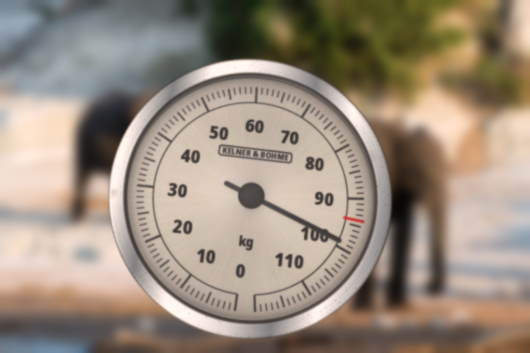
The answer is 99 kg
